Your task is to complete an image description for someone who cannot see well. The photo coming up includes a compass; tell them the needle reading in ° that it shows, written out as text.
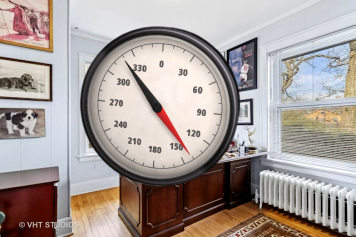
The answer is 140 °
